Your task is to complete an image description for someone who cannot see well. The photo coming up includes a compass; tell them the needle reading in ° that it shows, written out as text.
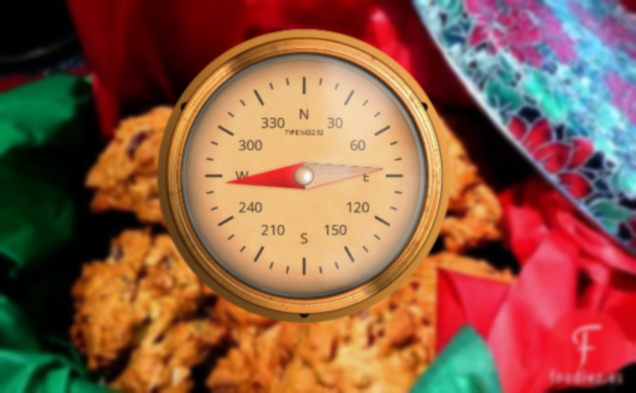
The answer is 265 °
